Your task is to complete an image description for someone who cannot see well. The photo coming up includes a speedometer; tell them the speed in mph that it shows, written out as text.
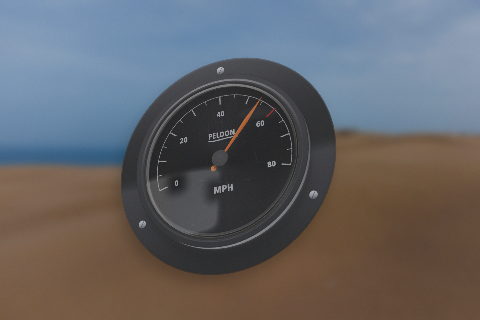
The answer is 55 mph
